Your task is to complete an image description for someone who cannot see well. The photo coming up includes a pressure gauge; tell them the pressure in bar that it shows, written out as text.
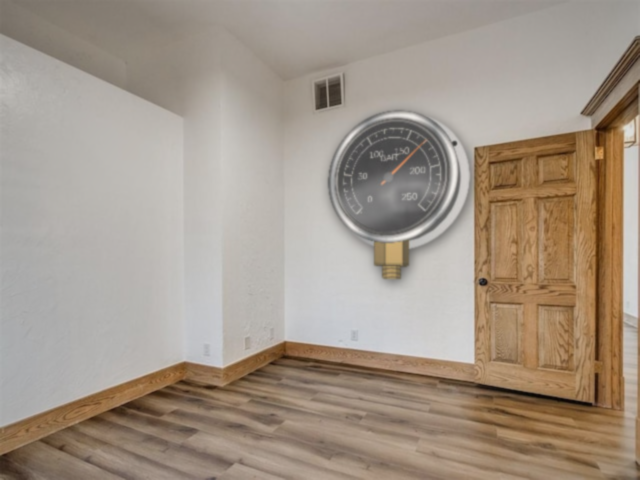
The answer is 170 bar
